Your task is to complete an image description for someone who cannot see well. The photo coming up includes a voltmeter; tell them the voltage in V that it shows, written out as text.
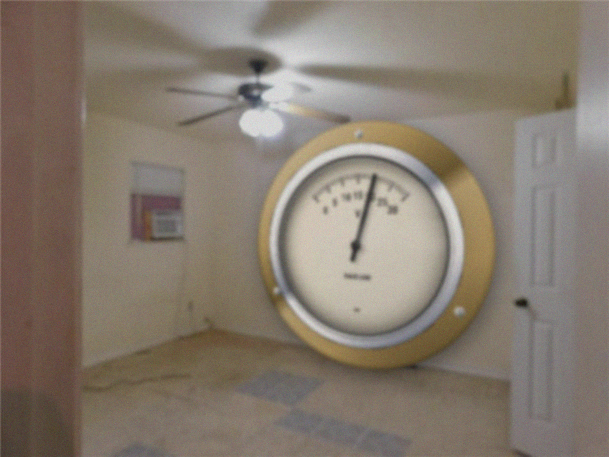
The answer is 20 V
